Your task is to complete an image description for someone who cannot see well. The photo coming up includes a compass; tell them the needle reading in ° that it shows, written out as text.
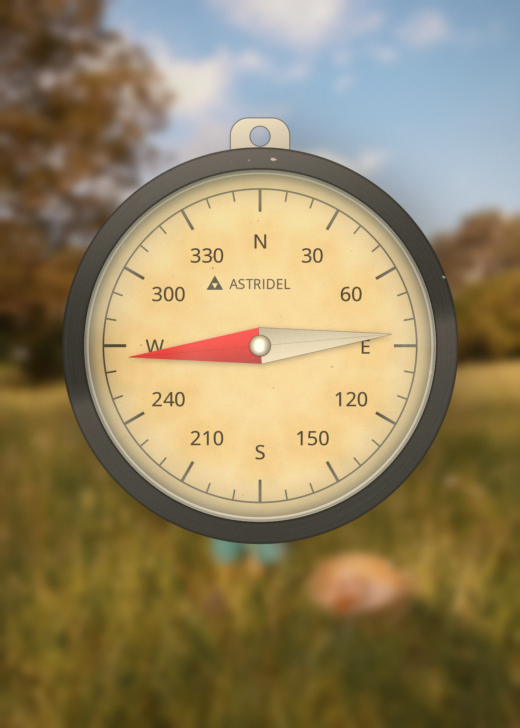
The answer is 265 °
